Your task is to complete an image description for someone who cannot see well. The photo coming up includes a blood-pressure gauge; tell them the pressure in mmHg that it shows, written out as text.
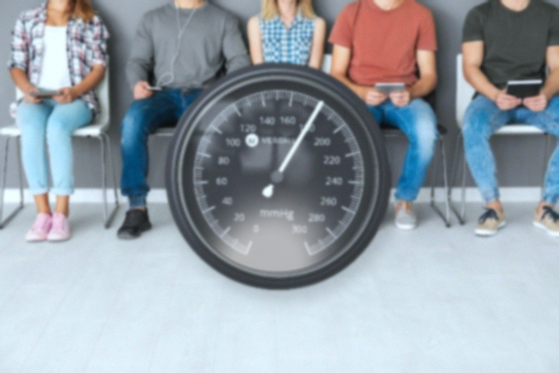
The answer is 180 mmHg
